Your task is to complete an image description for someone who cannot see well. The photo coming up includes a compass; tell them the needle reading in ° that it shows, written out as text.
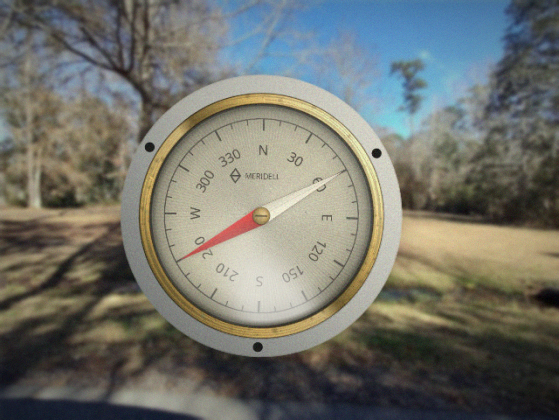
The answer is 240 °
